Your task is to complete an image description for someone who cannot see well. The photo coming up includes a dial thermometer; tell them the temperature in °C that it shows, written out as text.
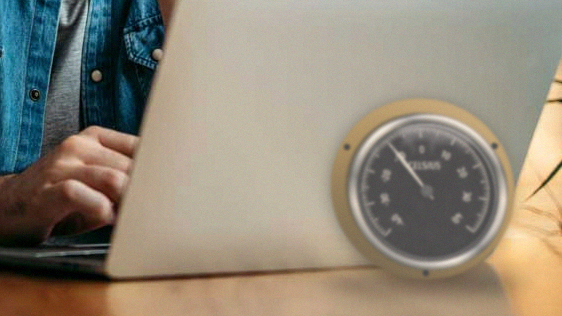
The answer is -10 °C
